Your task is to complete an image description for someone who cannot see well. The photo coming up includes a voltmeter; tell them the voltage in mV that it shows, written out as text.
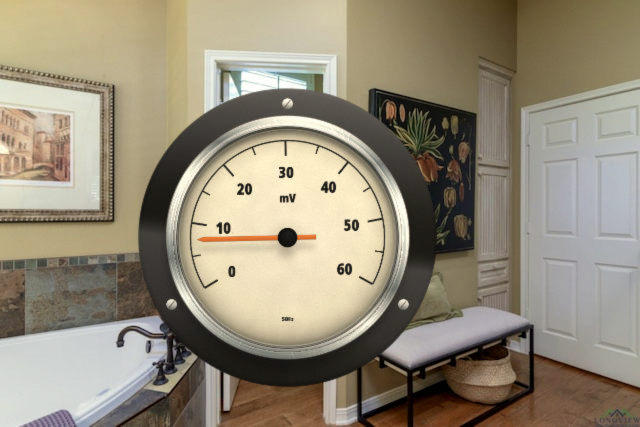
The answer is 7.5 mV
